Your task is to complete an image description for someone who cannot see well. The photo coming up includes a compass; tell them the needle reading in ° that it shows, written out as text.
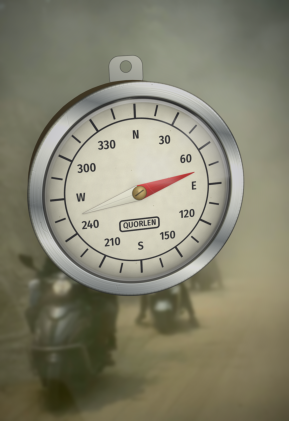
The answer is 75 °
